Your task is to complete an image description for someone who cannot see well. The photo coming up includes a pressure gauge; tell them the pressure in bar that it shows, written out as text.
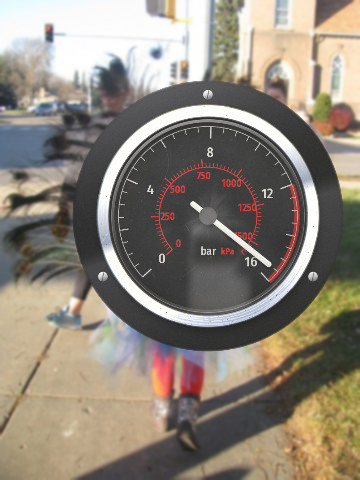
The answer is 15.5 bar
